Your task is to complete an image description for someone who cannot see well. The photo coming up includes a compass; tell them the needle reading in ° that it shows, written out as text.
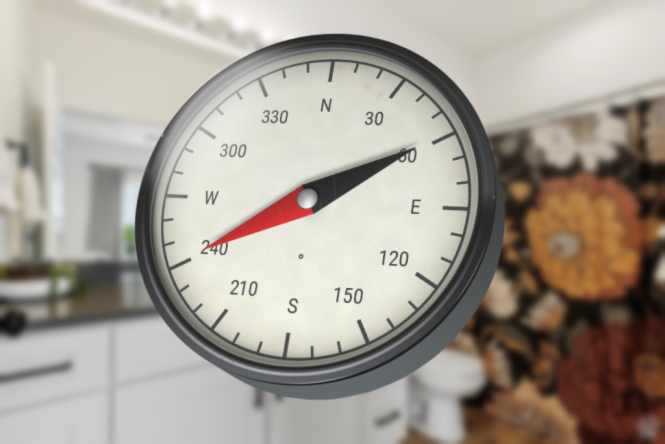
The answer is 240 °
